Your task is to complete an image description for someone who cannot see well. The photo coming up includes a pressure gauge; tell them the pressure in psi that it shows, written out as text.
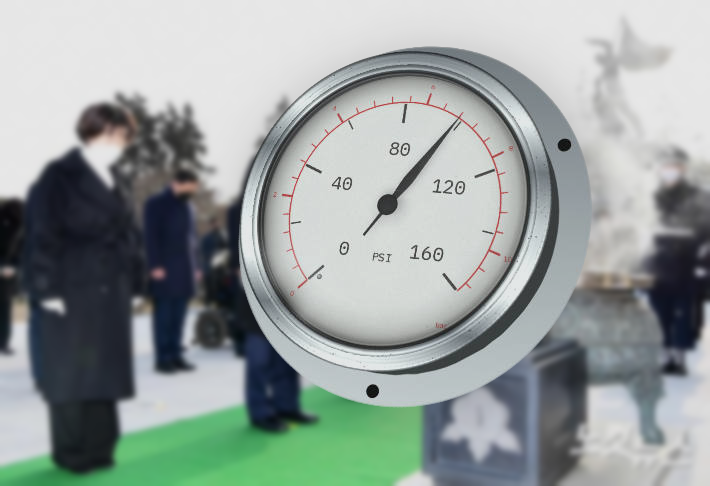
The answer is 100 psi
